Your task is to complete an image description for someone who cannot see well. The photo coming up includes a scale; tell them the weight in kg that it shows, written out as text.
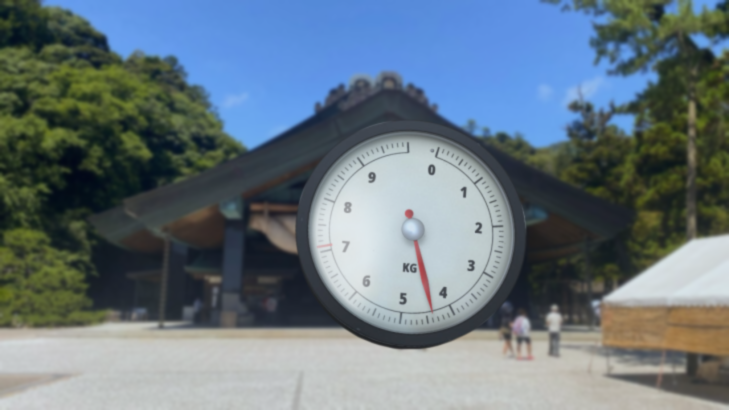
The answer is 4.4 kg
